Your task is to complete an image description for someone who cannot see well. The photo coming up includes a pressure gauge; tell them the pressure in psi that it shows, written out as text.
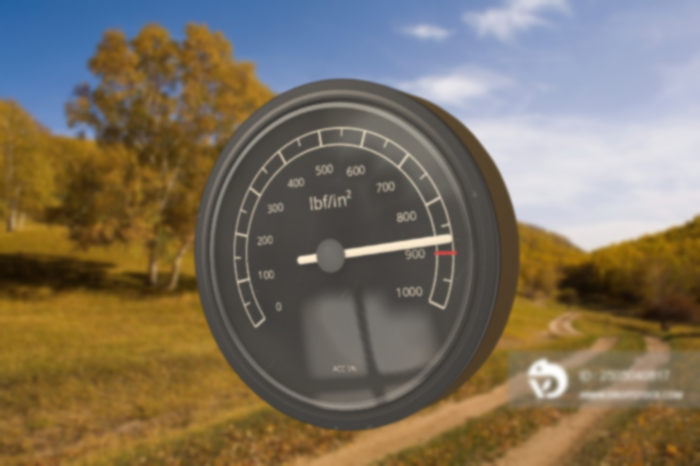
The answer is 875 psi
